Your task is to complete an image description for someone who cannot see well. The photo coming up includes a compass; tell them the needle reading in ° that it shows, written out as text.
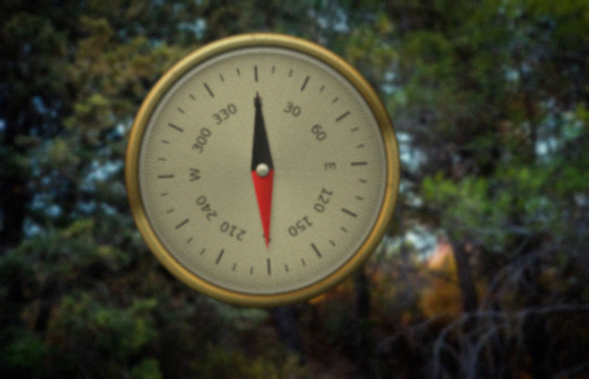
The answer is 180 °
